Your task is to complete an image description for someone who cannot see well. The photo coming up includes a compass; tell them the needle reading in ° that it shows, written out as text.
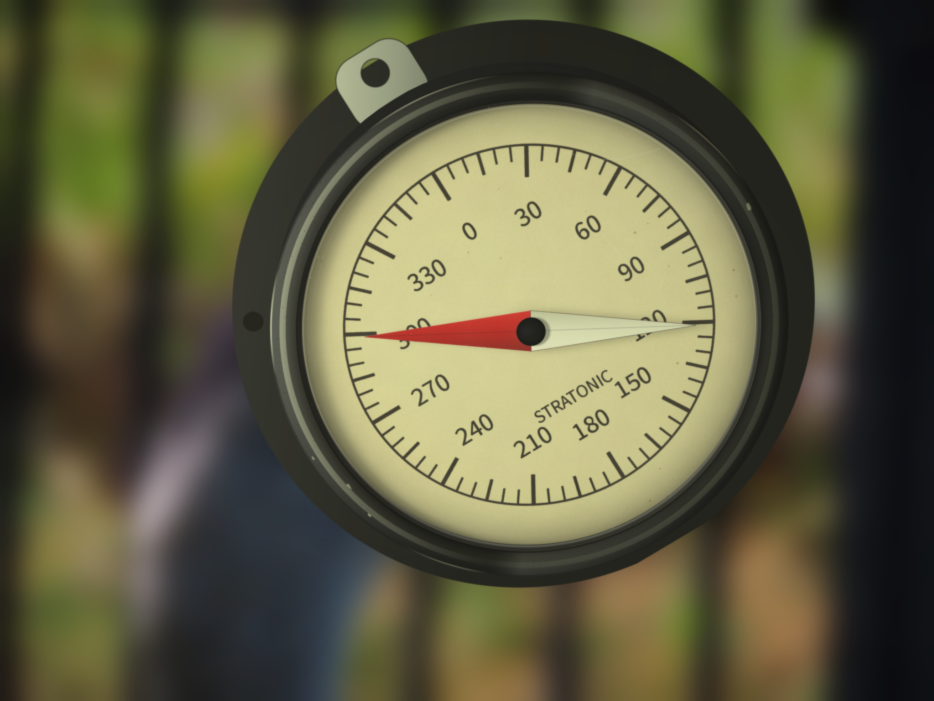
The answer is 300 °
